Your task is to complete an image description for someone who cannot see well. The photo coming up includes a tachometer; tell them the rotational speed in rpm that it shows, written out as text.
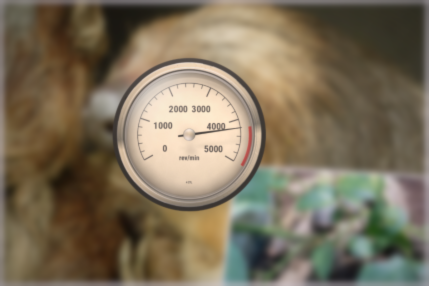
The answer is 4200 rpm
